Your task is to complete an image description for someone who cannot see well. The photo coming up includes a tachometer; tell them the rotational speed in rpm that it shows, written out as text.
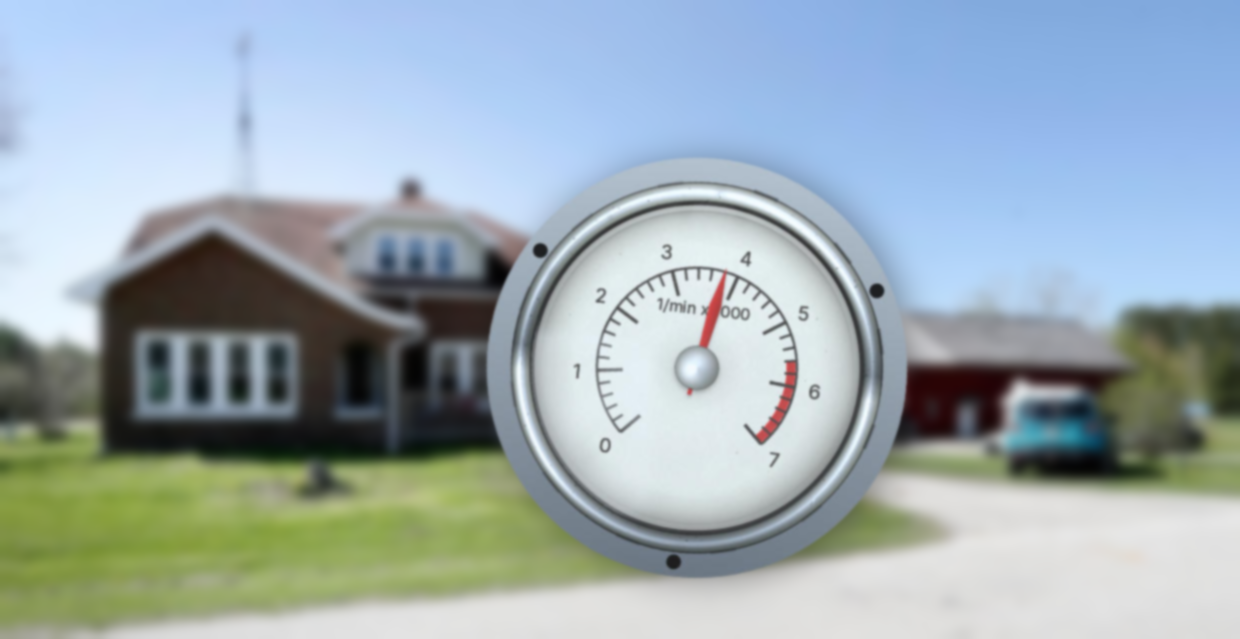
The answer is 3800 rpm
